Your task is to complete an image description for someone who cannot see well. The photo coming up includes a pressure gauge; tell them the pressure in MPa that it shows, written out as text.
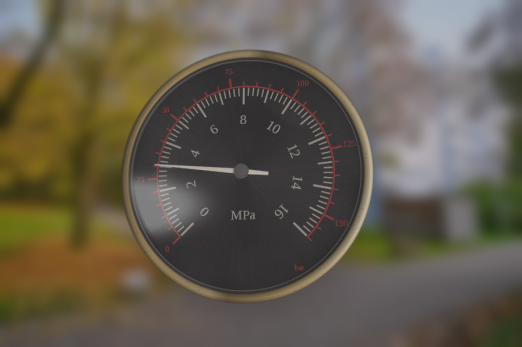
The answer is 3 MPa
